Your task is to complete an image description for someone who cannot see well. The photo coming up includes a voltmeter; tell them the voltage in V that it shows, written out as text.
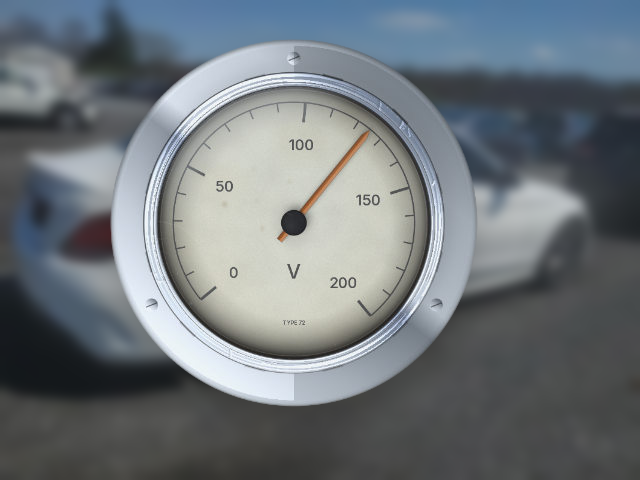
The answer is 125 V
